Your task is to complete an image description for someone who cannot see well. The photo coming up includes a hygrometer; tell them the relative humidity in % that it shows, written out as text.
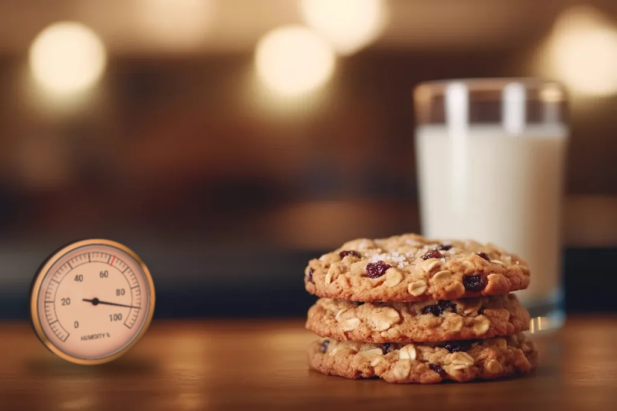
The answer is 90 %
